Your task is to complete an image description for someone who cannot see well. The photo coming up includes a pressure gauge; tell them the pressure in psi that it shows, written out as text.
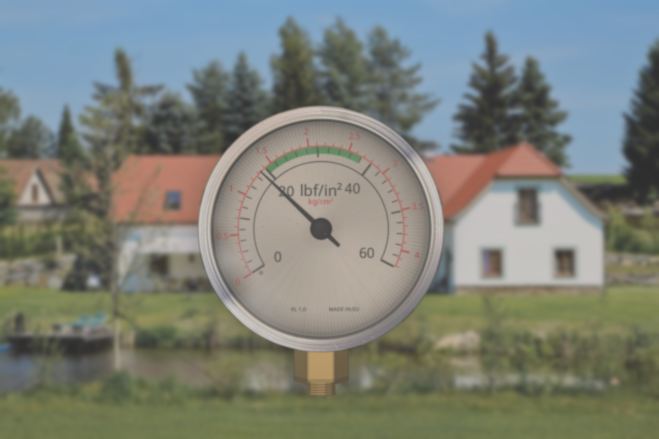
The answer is 19 psi
